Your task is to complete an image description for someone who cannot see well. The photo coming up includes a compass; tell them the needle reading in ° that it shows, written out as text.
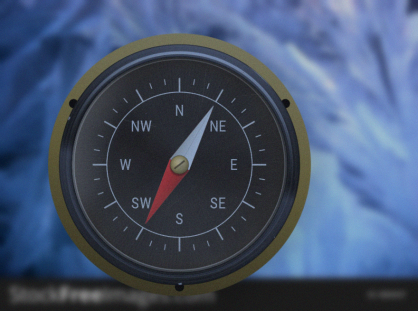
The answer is 210 °
